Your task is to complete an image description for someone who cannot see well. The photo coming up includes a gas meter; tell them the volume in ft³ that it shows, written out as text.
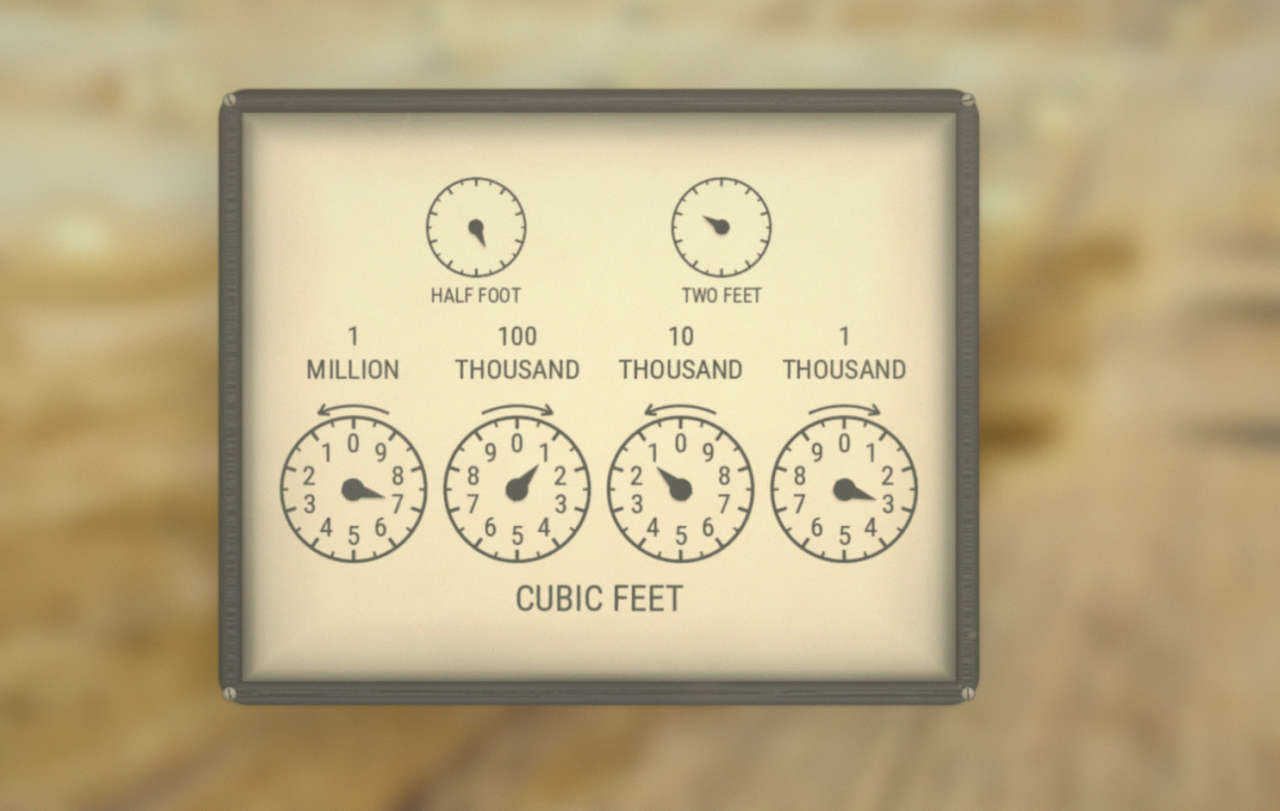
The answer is 711300 ft³
